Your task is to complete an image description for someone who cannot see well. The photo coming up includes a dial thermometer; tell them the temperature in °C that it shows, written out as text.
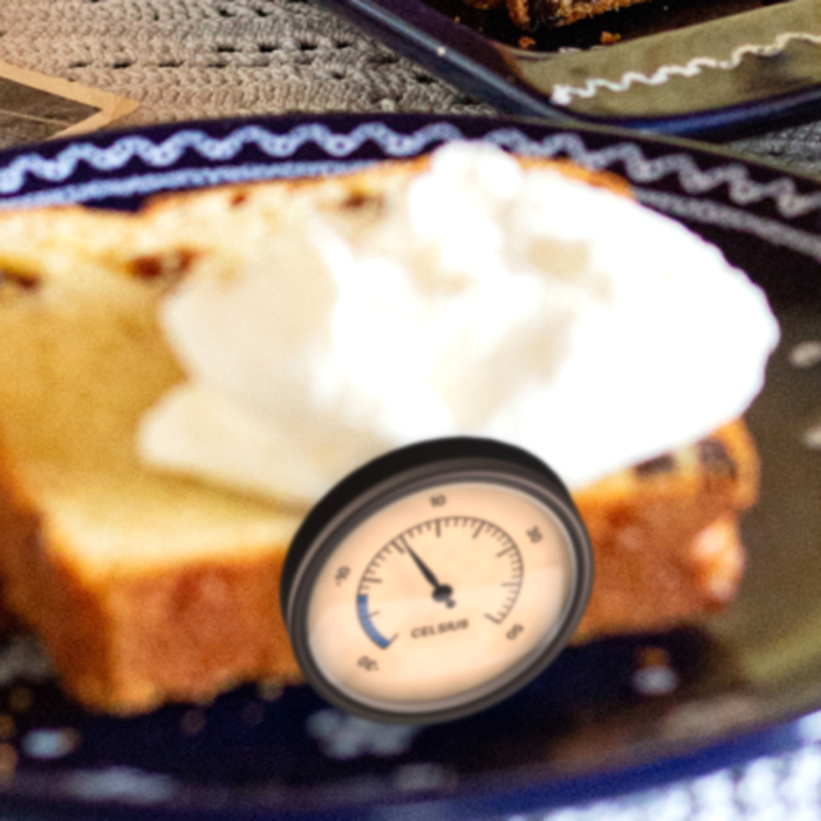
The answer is 2 °C
